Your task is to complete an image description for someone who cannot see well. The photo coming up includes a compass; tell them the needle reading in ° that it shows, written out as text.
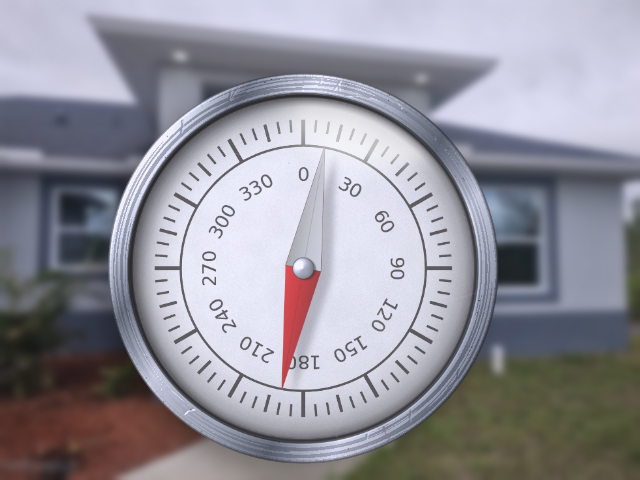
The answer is 190 °
